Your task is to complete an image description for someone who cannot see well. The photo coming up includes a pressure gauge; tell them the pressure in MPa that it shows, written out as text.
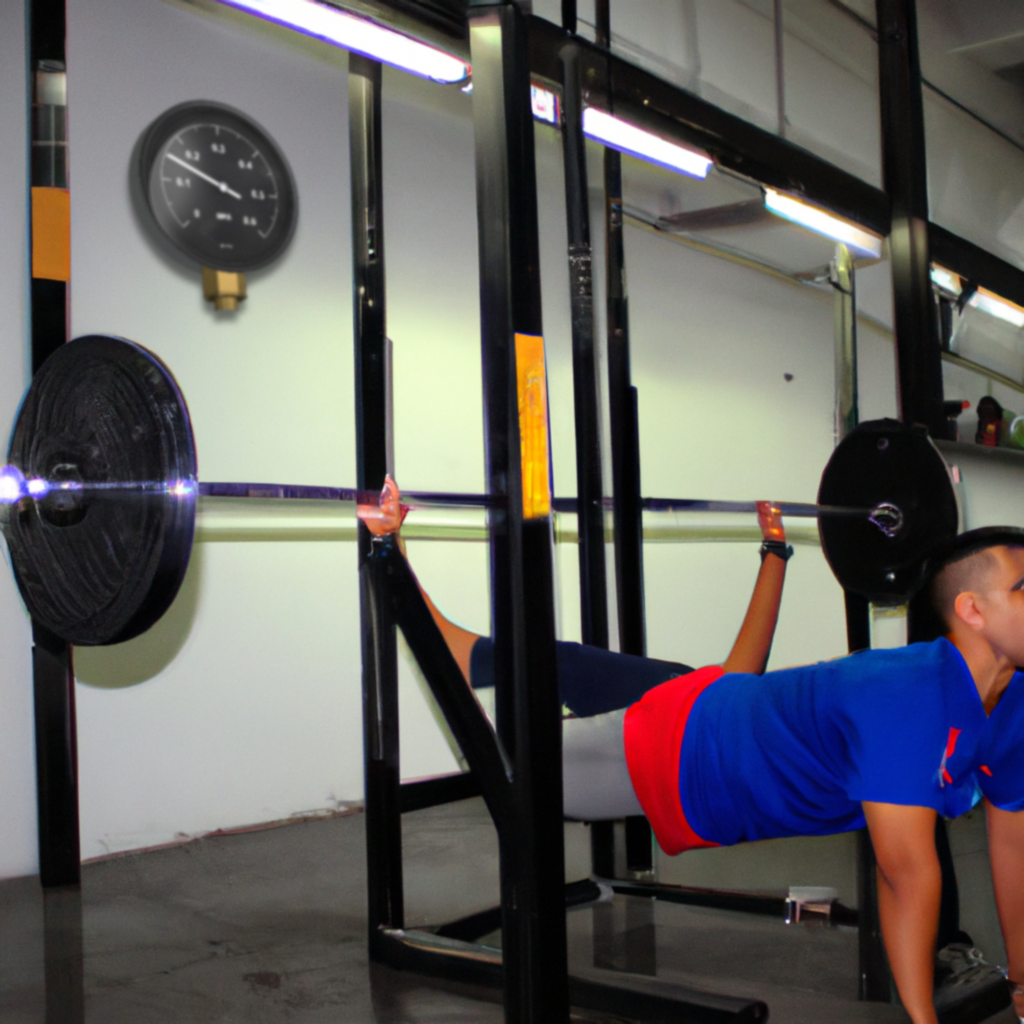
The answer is 0.15 MPa
